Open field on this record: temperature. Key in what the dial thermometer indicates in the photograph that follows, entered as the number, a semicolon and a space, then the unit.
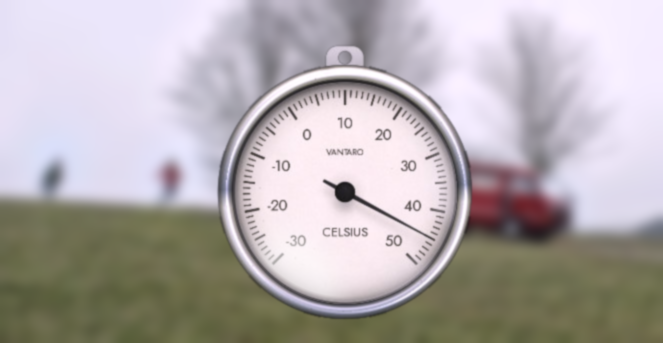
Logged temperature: 45; °C
